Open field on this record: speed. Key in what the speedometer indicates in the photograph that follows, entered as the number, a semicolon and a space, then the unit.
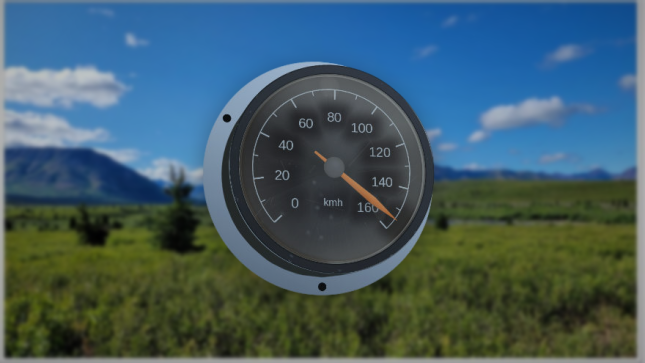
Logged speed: 155; km/h
